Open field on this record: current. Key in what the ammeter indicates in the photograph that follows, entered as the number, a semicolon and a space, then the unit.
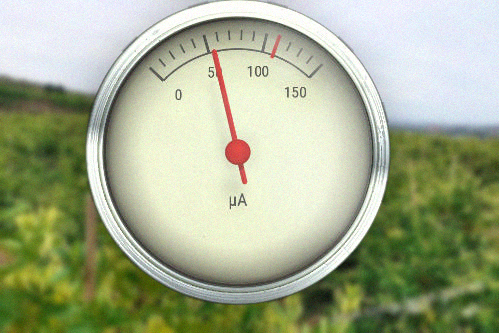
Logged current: 55; µA
